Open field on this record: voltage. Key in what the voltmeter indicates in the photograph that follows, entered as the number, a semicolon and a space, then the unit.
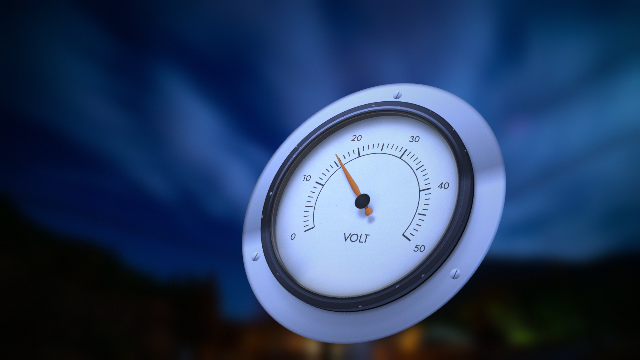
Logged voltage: 16; V
